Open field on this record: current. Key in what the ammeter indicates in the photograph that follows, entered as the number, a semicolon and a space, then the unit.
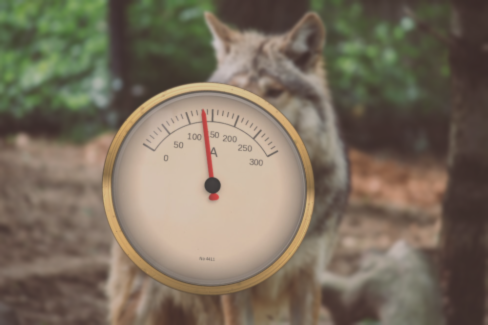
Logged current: 130; A
